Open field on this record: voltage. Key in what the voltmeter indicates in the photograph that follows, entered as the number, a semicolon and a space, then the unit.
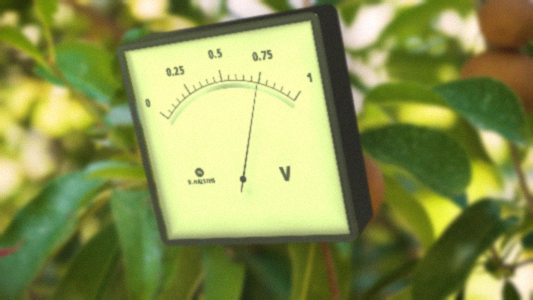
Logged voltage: 0.75; V
